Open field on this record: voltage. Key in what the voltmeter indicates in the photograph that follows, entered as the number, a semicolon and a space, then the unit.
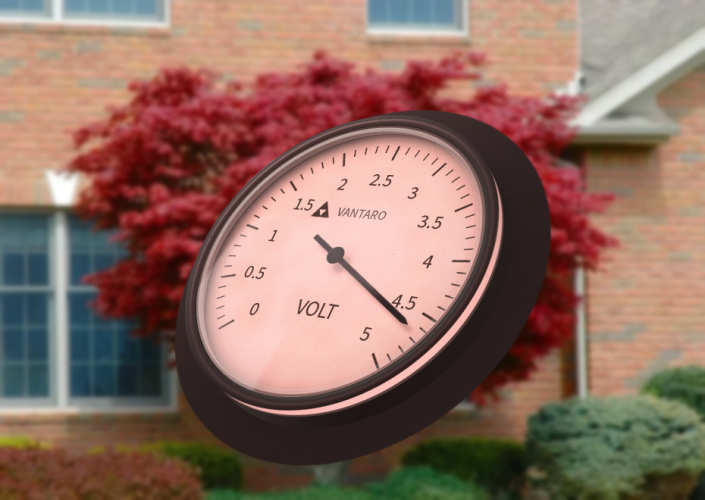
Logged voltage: 4.65; V
